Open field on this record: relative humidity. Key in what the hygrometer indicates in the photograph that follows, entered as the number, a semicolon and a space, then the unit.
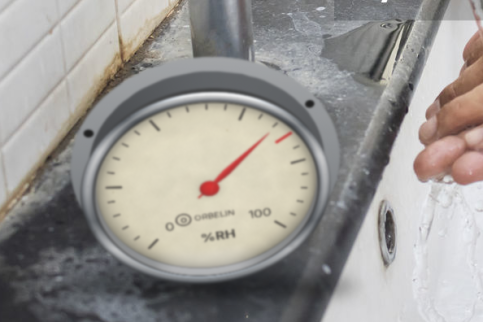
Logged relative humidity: 68; %
